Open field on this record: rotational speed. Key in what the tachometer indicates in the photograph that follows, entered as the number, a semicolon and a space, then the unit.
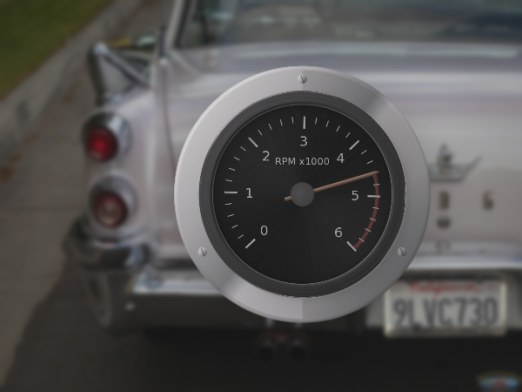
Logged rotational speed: 4600; rpm
